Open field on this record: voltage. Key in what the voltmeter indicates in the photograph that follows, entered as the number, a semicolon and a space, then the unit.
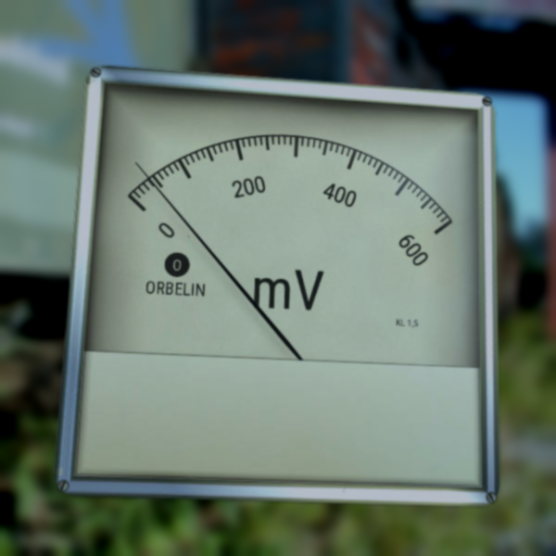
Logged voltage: 40; mV
